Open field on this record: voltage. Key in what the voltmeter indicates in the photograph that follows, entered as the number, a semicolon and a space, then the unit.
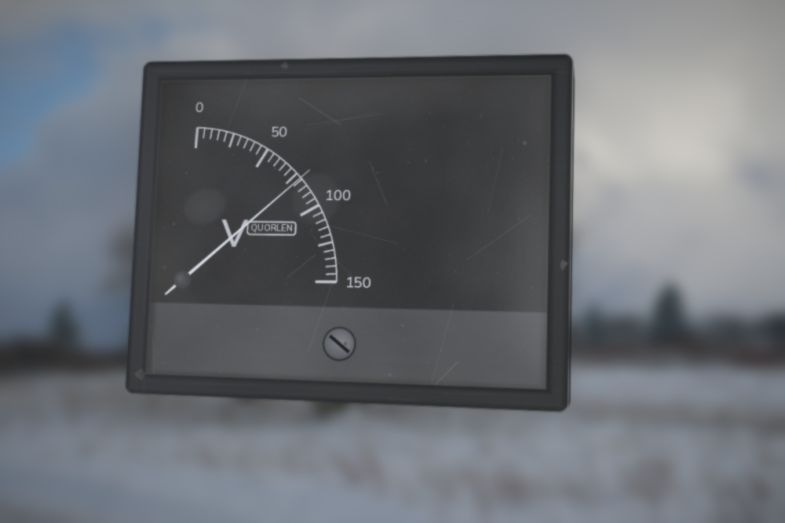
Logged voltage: 80; V
